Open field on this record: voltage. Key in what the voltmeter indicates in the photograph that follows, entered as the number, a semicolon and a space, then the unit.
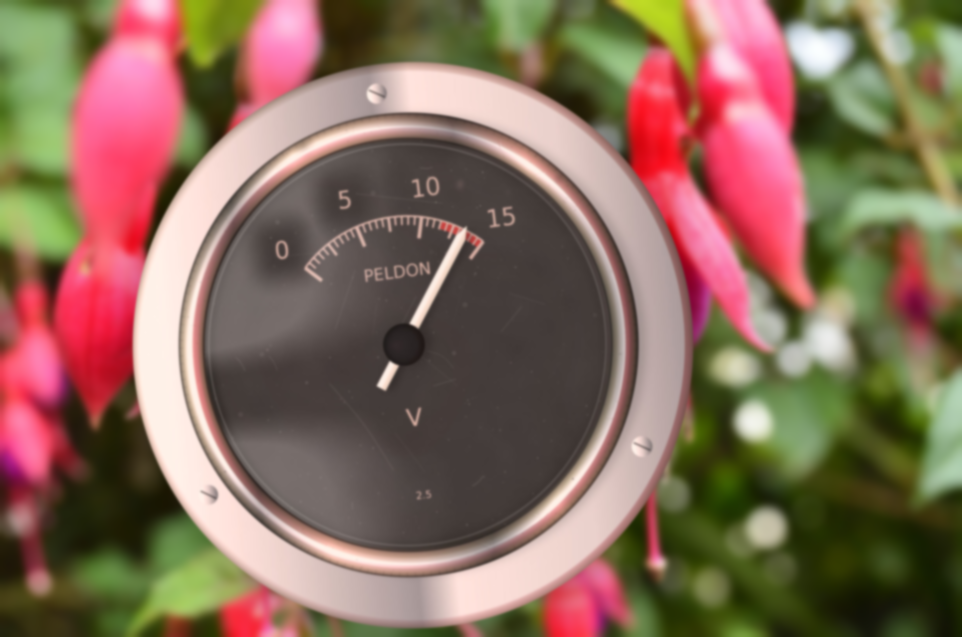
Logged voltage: 13.5; V
